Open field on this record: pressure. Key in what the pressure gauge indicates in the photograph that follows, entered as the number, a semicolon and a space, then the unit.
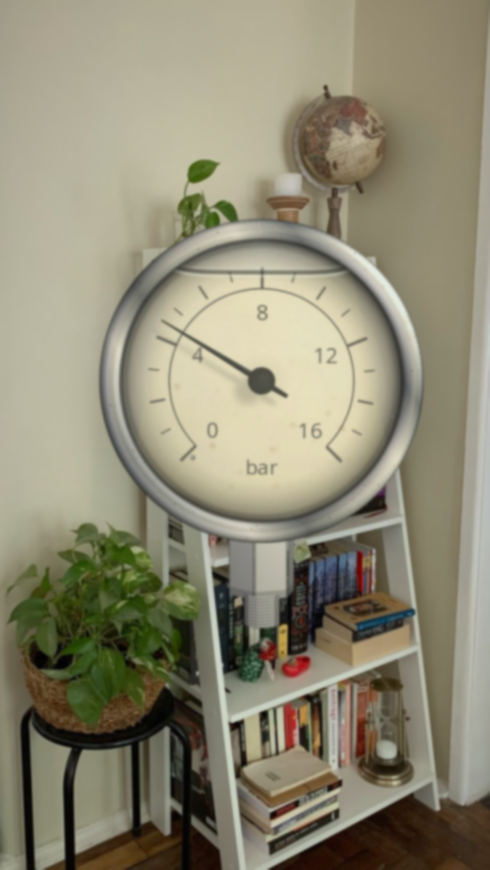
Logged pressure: 4.5; bar
